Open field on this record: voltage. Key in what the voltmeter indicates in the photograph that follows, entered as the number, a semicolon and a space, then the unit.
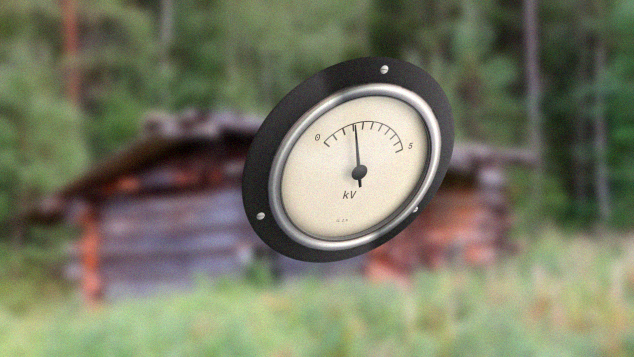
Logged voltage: 1.5; kV
